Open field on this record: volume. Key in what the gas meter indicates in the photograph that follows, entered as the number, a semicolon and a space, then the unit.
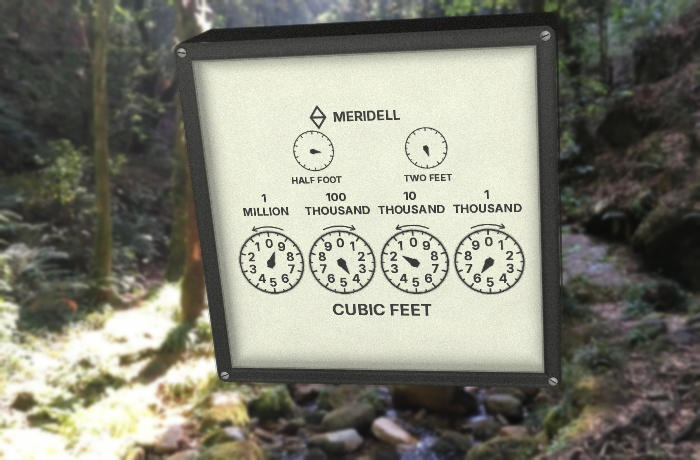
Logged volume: 941600; ft³
